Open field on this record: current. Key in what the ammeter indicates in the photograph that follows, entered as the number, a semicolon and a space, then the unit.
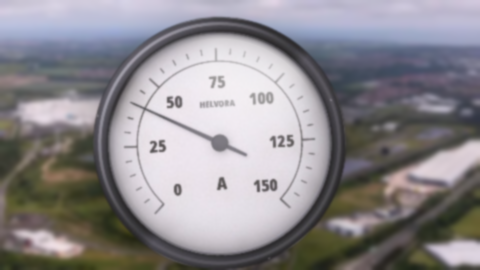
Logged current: 40; A
